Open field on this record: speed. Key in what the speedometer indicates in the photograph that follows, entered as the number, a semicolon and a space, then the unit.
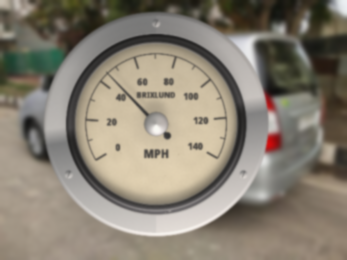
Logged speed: 45; mph
